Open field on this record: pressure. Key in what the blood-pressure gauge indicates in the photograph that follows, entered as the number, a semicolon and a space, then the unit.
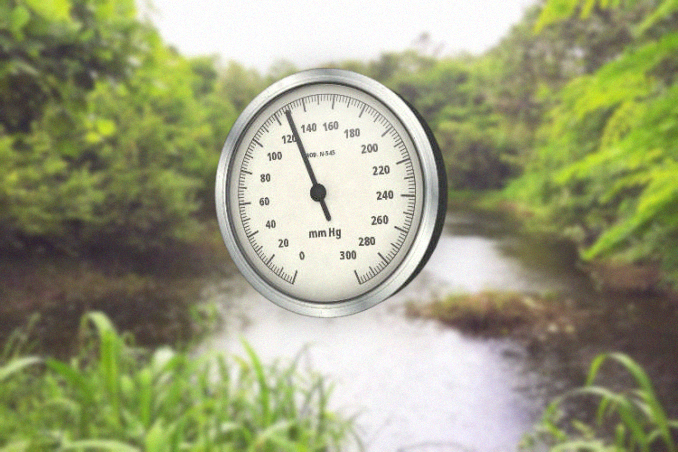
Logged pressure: 130; mmHg
